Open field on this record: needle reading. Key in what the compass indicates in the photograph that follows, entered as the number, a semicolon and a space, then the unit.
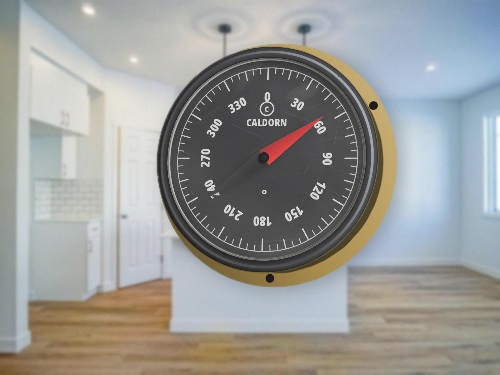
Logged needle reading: 55; °
